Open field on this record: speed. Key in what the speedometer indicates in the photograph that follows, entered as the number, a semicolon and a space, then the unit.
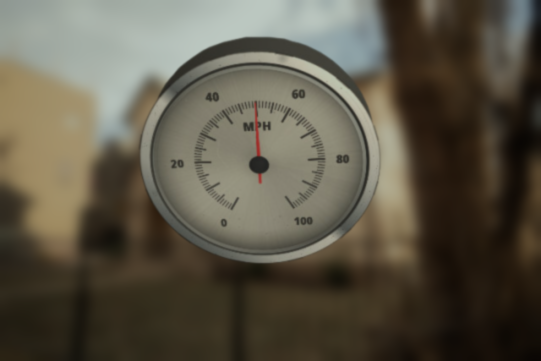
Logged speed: 50; mph
